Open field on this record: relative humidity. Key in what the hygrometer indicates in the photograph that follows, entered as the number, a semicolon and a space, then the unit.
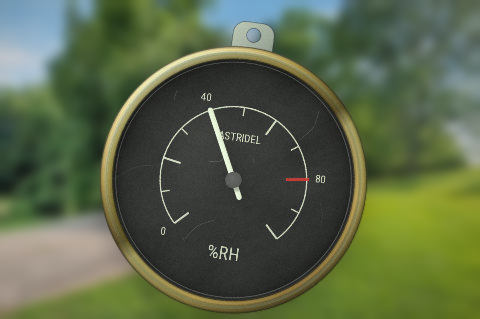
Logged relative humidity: 40; %
